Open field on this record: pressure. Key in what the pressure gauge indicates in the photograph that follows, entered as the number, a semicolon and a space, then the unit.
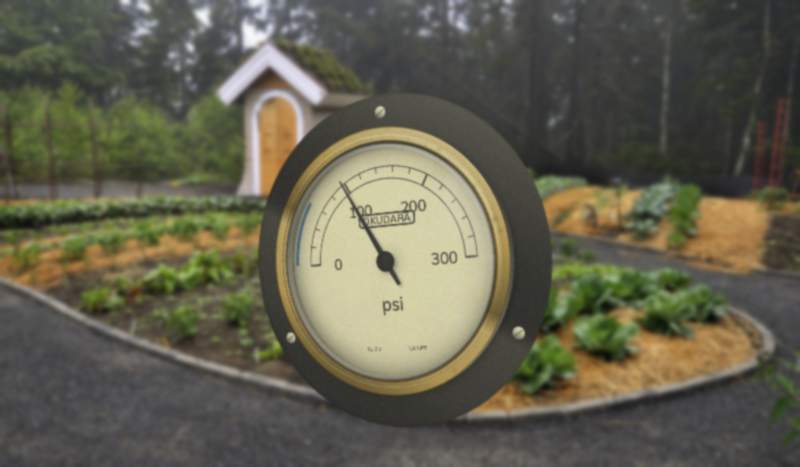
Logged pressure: 100; psi
